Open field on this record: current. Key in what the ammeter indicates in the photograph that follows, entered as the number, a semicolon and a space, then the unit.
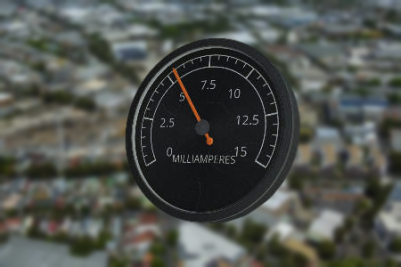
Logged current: 5.5; mA
